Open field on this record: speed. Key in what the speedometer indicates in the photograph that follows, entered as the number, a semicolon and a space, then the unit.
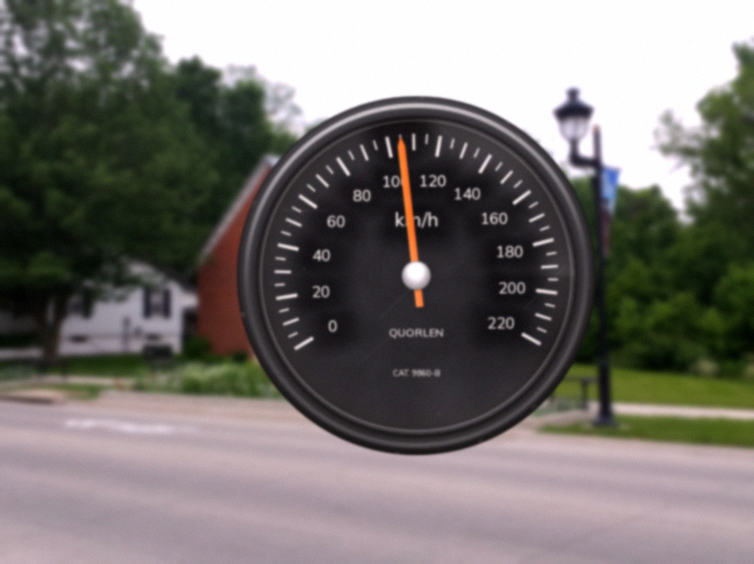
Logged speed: 105; km/h
